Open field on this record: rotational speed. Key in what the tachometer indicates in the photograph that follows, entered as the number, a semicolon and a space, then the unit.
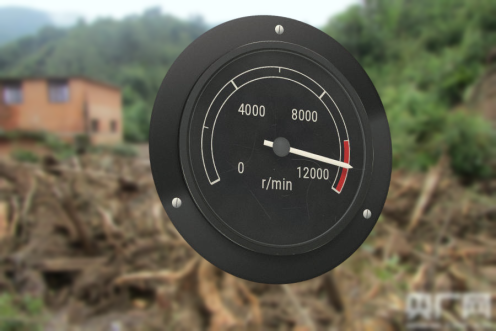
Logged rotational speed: 11000; rpm
